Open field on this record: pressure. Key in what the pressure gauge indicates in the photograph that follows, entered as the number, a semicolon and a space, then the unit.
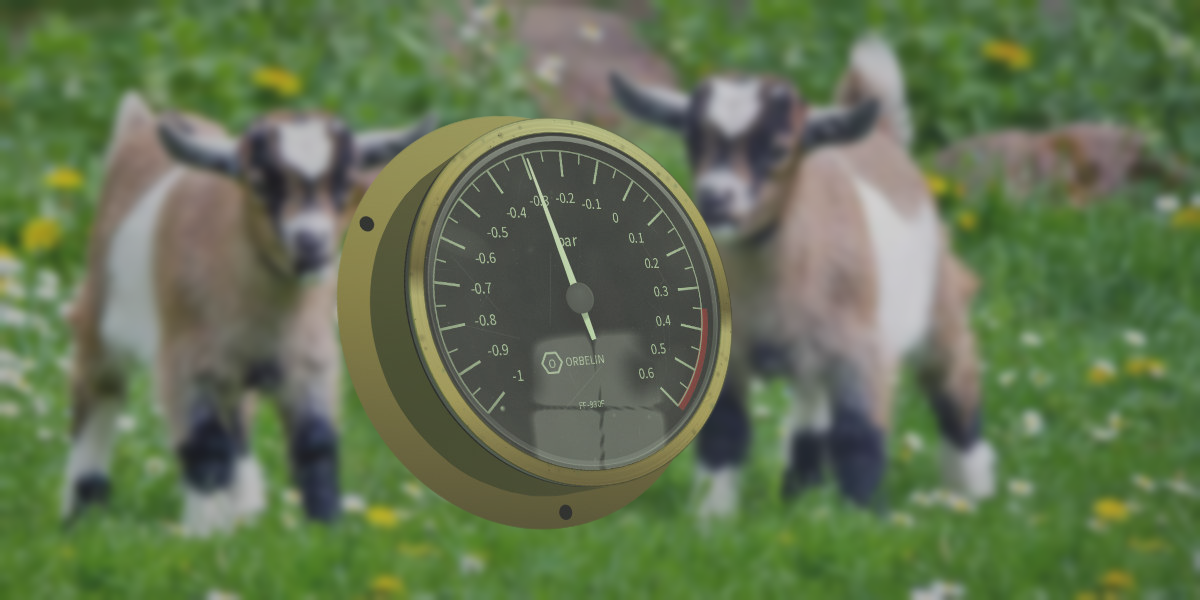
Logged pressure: -0.3; bar
